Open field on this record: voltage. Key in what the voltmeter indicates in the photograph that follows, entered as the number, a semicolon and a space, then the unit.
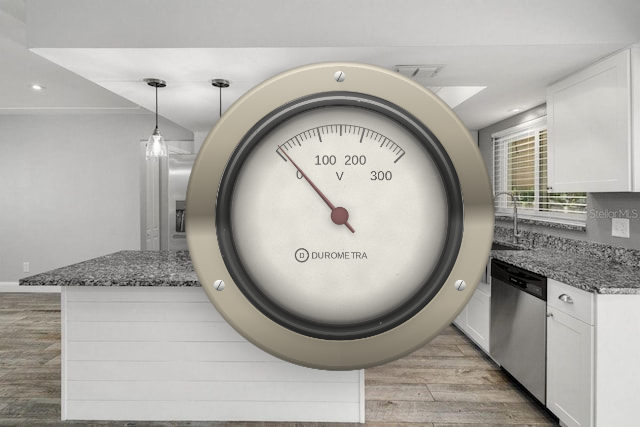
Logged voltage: 10; V
